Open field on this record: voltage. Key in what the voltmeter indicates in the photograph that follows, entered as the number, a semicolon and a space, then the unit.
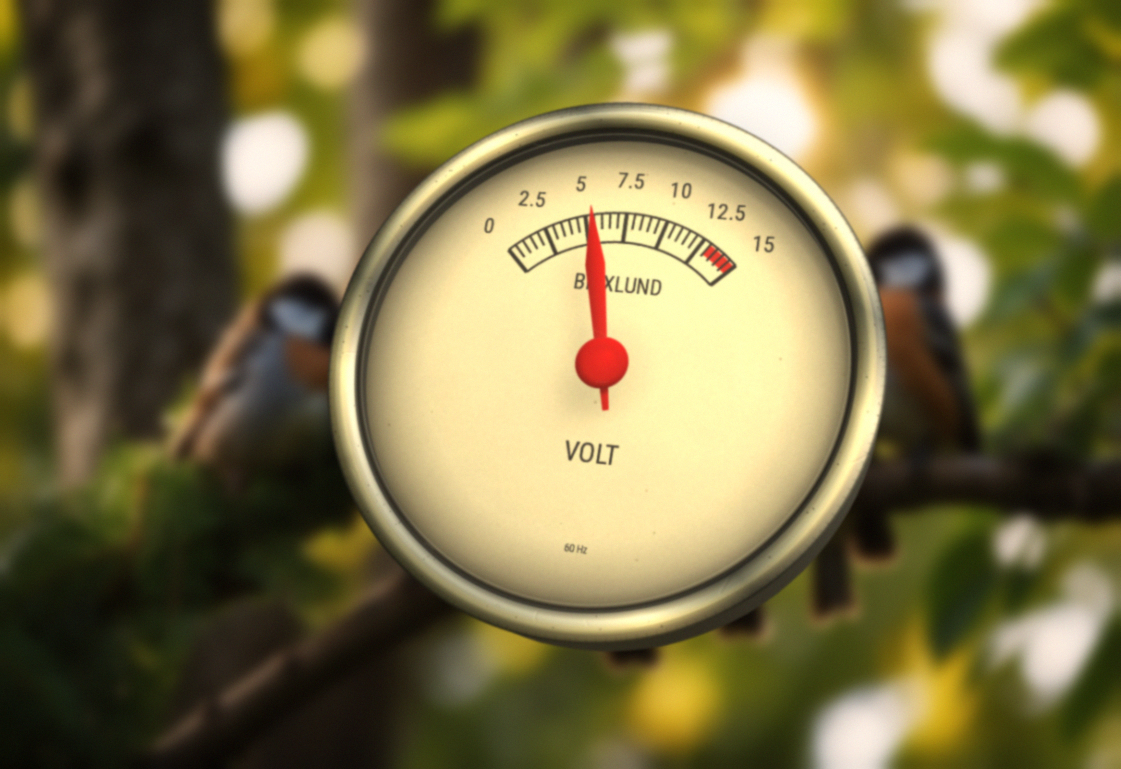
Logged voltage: 5.5; V
